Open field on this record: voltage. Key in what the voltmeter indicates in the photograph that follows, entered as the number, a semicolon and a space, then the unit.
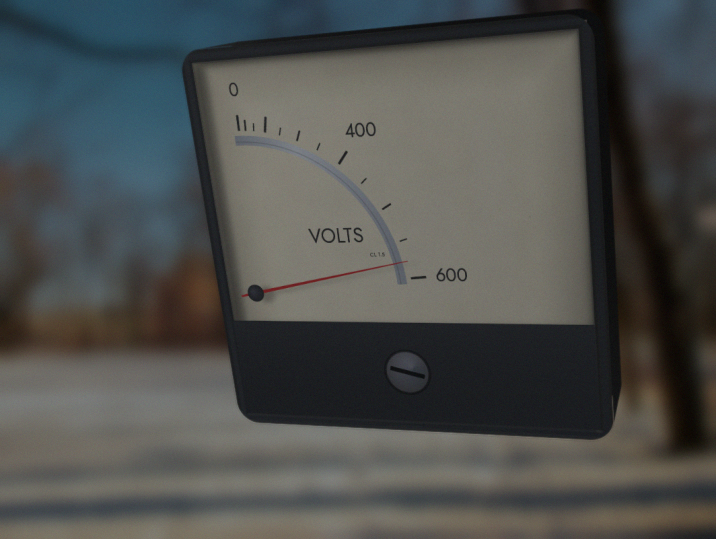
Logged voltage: 575; V
